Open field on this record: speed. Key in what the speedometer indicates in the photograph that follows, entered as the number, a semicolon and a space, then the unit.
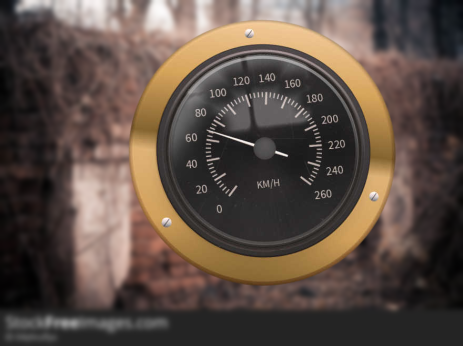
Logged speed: 68; km/h
